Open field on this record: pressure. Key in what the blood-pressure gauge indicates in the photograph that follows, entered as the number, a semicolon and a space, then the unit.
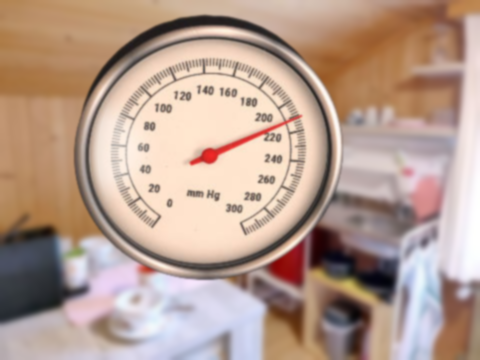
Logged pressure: 210; mmHg
